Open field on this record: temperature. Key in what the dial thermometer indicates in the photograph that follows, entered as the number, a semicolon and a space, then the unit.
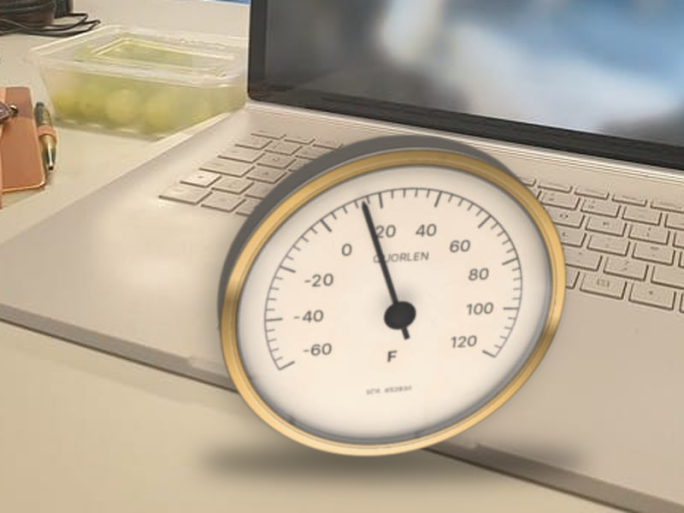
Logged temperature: 14; °F
